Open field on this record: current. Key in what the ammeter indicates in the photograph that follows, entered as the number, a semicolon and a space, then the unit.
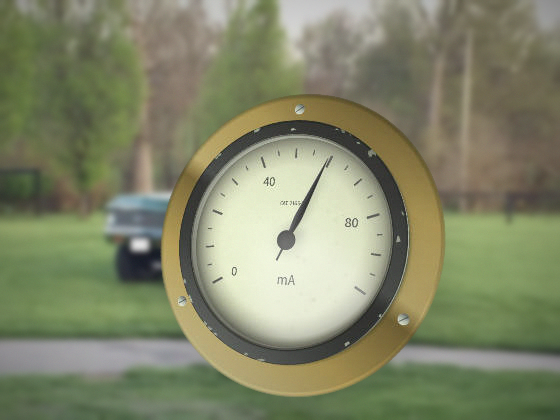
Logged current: 60; mA
